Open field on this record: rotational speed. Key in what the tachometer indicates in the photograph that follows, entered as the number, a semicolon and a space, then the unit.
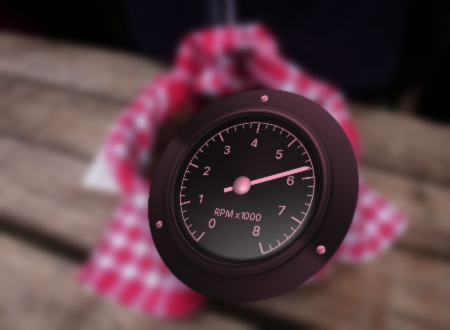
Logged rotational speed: 5800; rpm
